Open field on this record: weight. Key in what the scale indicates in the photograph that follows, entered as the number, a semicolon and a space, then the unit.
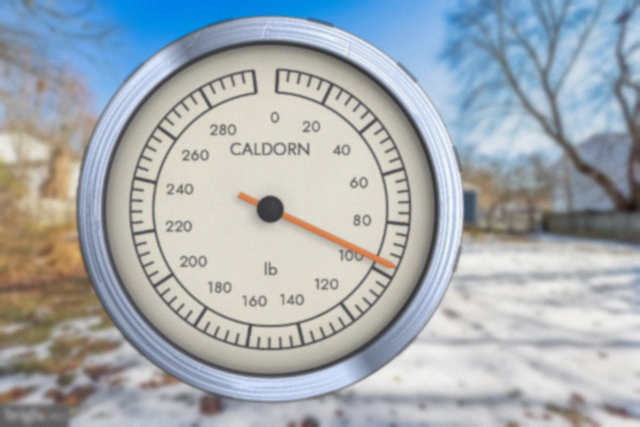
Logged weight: 96; lb
